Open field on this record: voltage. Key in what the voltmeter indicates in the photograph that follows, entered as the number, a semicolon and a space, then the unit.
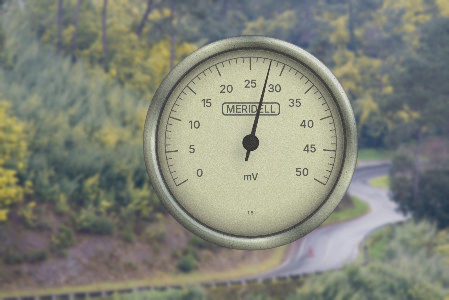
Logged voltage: 28; mV
